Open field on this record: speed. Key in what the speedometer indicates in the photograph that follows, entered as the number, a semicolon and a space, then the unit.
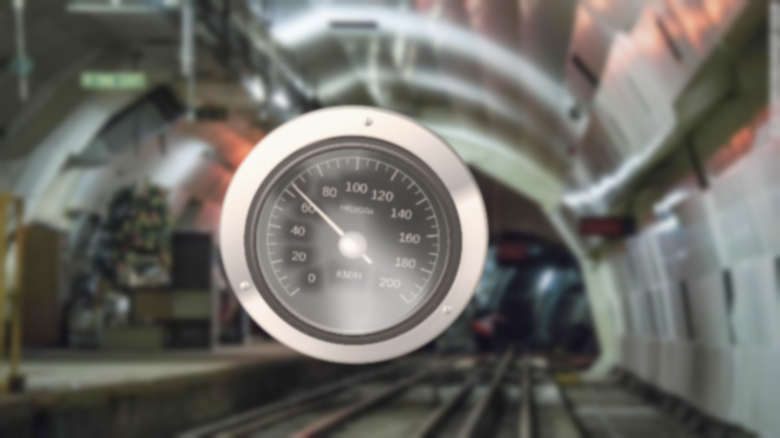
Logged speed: 65; km/h
